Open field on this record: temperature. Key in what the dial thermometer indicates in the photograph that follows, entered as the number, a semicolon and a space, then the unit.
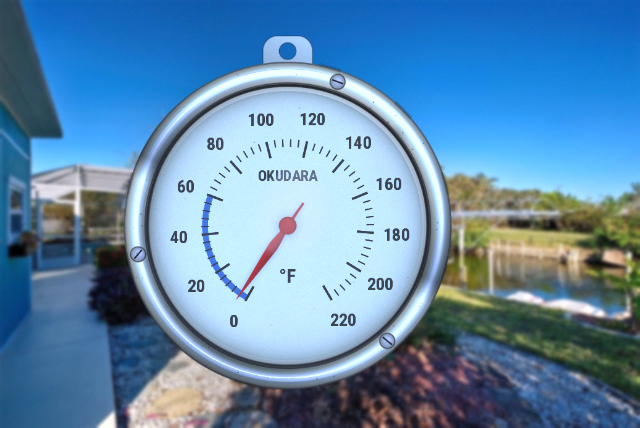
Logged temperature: 4; °F
